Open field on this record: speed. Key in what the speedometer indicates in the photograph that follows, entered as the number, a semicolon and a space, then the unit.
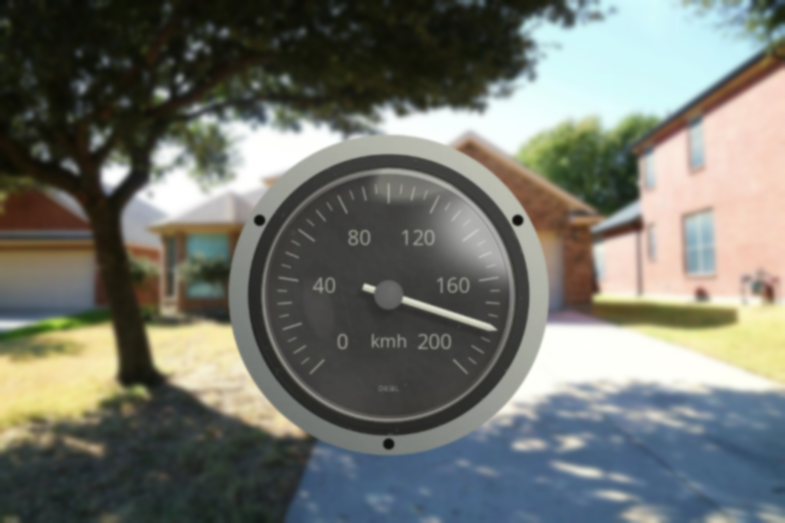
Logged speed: 180; km/h
